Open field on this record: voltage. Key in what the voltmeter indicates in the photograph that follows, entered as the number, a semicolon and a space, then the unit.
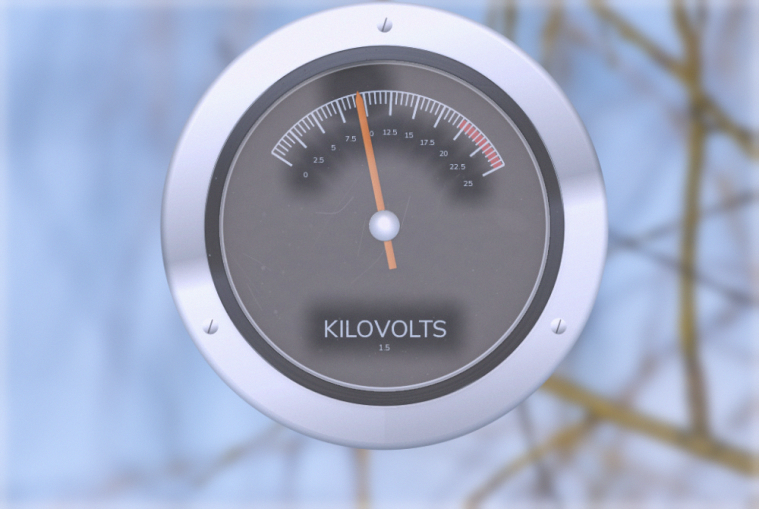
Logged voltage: 9.5; kV
